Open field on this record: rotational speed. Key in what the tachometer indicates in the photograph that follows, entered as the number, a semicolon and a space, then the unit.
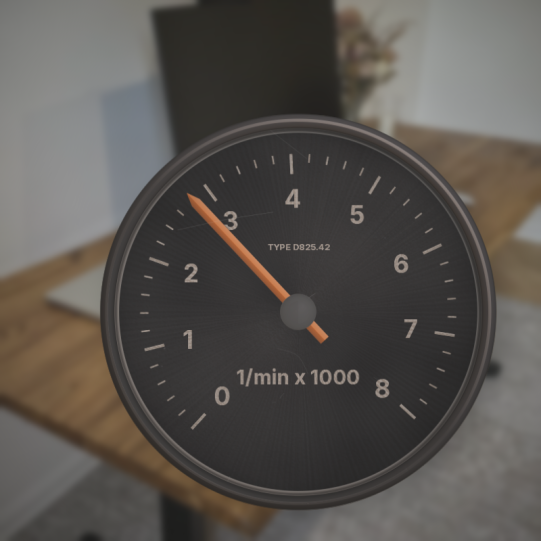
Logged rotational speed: 2800; rpm
